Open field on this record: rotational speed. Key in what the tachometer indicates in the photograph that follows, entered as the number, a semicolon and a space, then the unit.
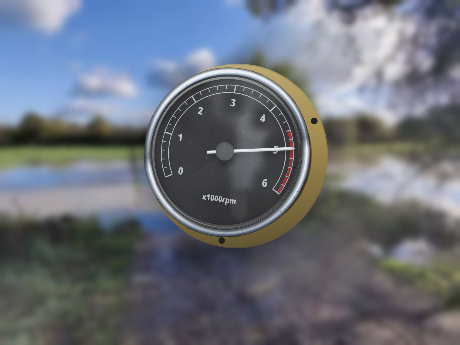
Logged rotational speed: 5000; rpm
